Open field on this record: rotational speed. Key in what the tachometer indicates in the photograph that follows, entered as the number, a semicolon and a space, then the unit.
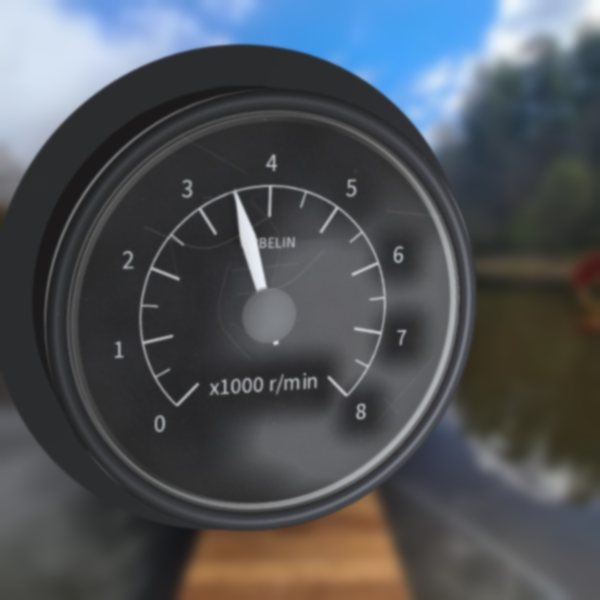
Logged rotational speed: 3500; rpm
